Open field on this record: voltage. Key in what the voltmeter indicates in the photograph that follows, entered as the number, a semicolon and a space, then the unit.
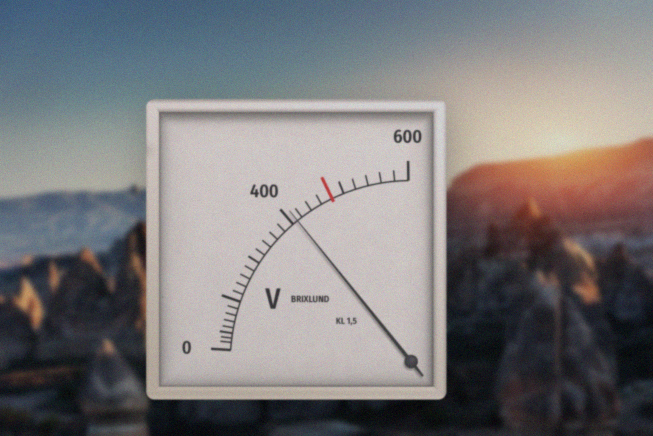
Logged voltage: 410; V
